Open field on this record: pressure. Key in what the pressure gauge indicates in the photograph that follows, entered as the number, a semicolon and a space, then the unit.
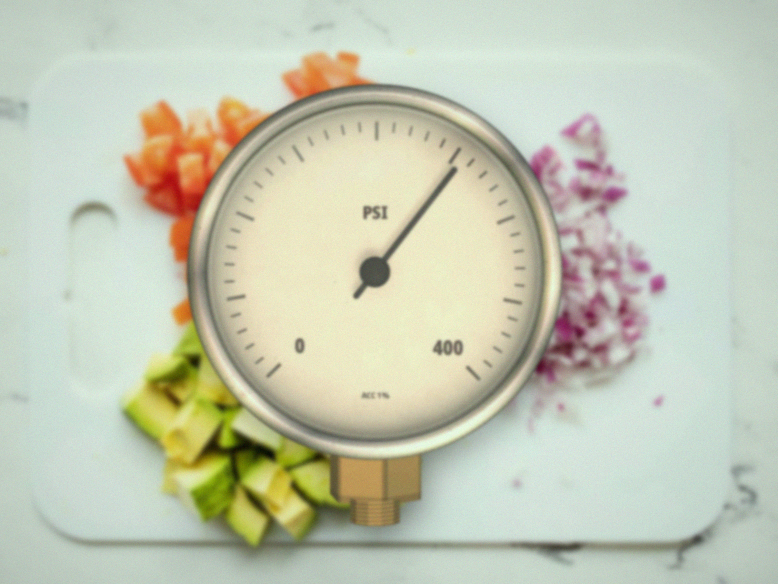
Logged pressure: 255; psi
